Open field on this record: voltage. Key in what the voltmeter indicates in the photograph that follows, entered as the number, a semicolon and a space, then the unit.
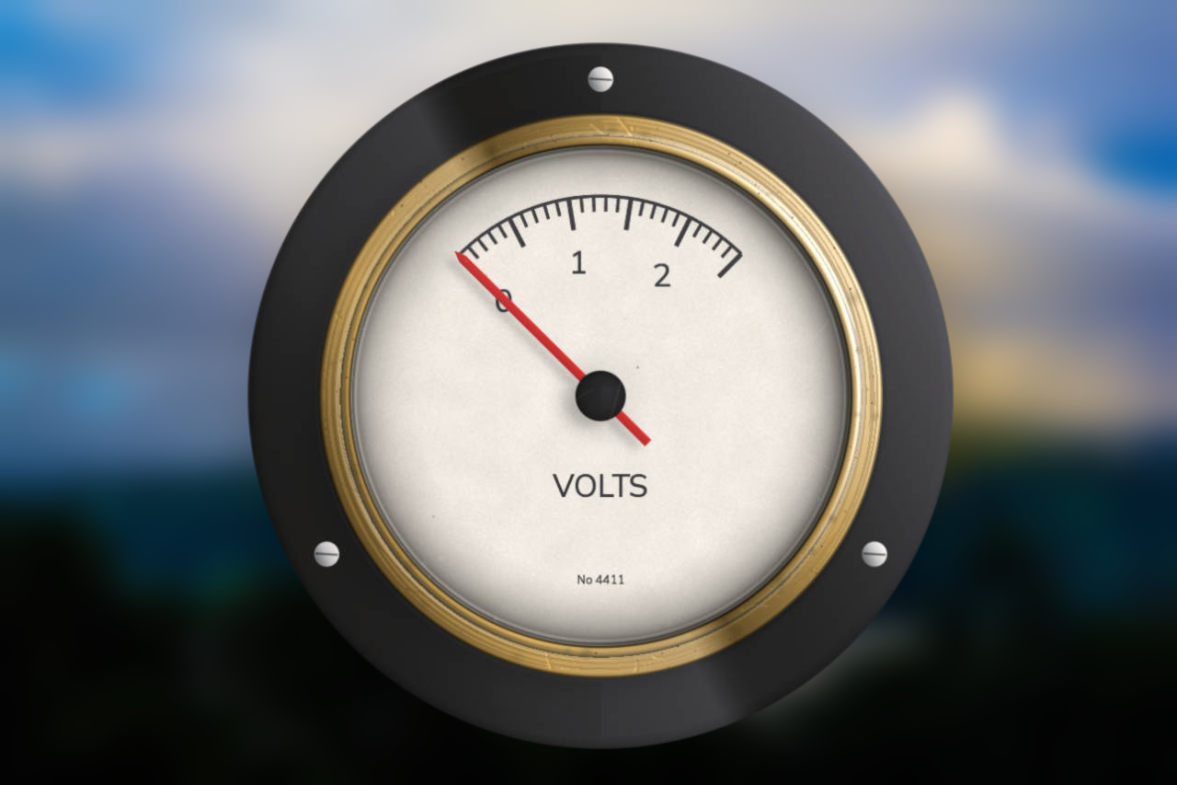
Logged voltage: 0; V
